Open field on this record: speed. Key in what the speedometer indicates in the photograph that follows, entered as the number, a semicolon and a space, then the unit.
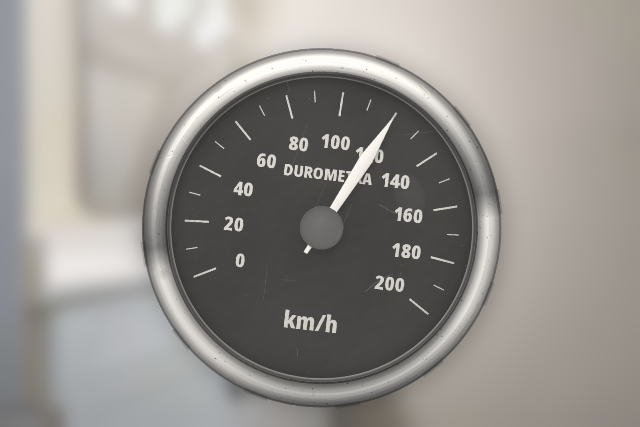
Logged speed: 120; km/h
